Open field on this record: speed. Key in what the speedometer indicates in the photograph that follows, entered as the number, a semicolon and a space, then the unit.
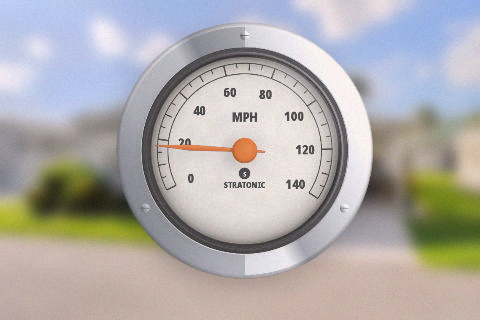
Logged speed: 17.5; mph
